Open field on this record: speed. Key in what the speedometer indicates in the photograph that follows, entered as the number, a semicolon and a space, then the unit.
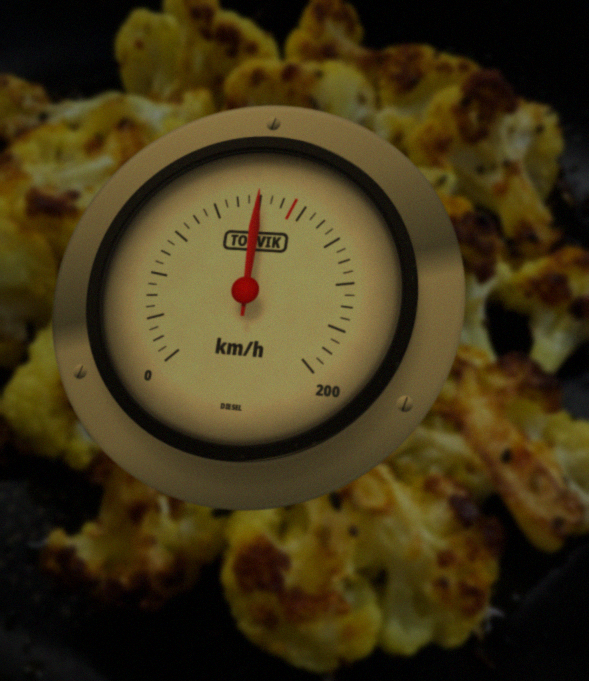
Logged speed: 100; km/h
